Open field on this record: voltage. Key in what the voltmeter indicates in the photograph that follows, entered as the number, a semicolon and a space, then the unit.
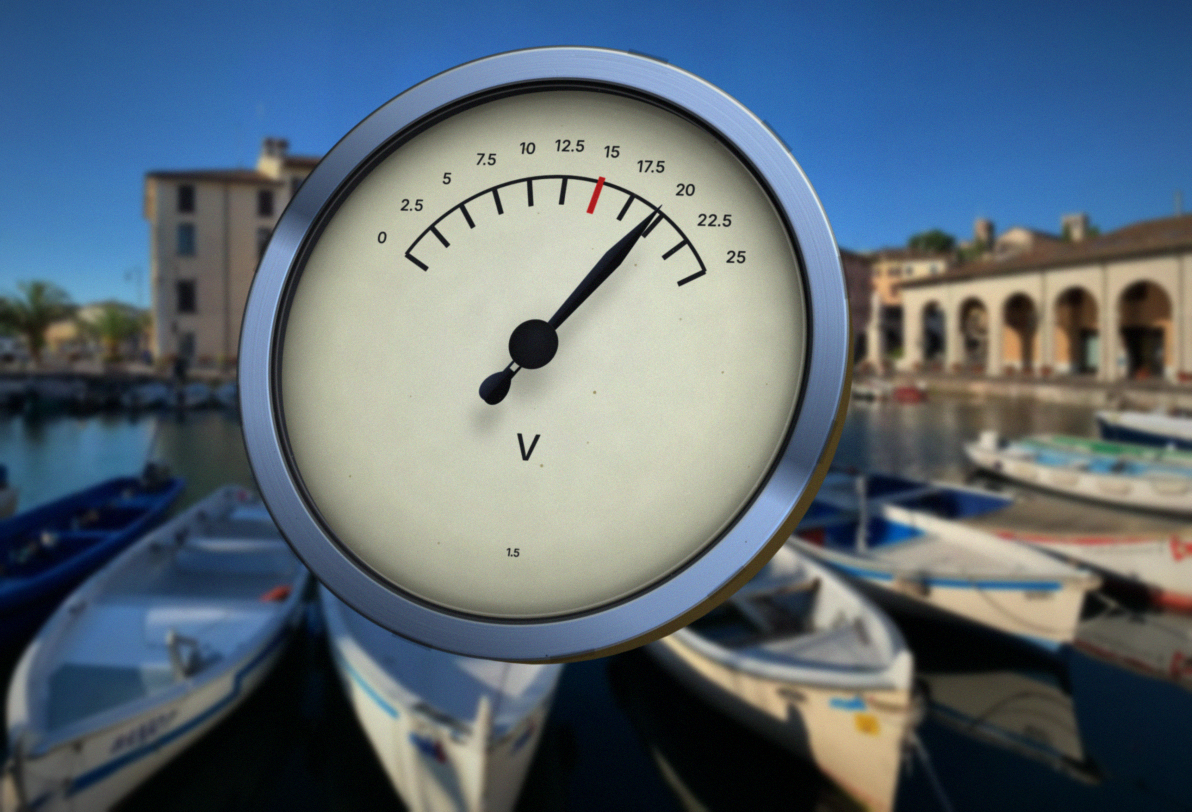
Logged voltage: 20; V
